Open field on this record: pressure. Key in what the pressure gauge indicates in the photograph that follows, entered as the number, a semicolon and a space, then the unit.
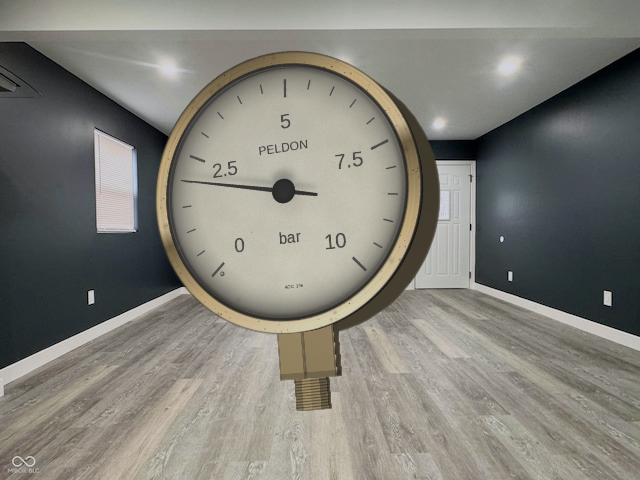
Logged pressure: 2; bar
